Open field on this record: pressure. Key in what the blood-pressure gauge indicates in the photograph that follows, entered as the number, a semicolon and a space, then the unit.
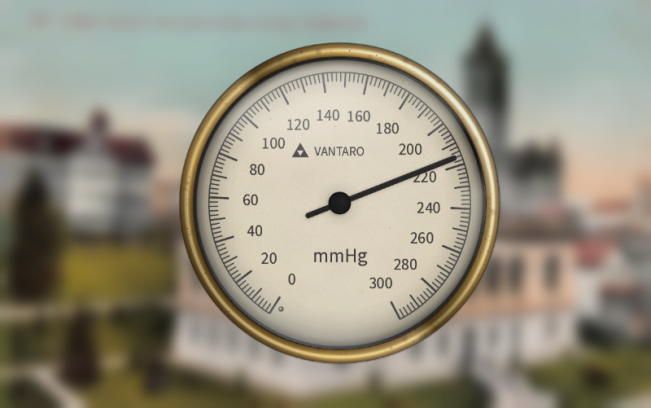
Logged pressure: 216; mmHg
